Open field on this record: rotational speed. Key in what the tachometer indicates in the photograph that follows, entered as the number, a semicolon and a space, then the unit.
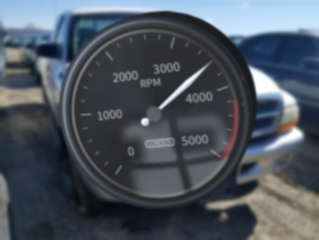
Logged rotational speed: 3600; rpm
